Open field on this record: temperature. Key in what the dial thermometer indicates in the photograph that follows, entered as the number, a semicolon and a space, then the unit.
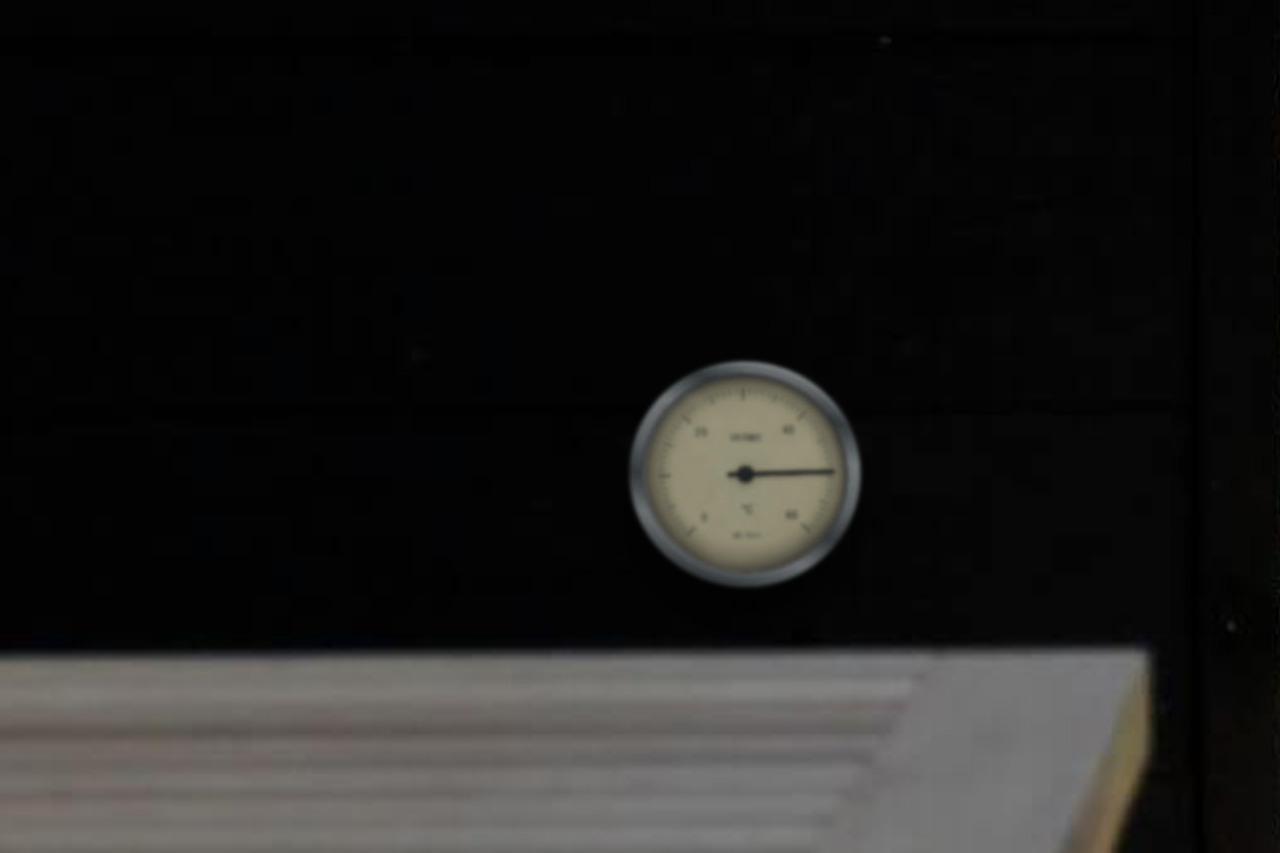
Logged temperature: 50; °C
